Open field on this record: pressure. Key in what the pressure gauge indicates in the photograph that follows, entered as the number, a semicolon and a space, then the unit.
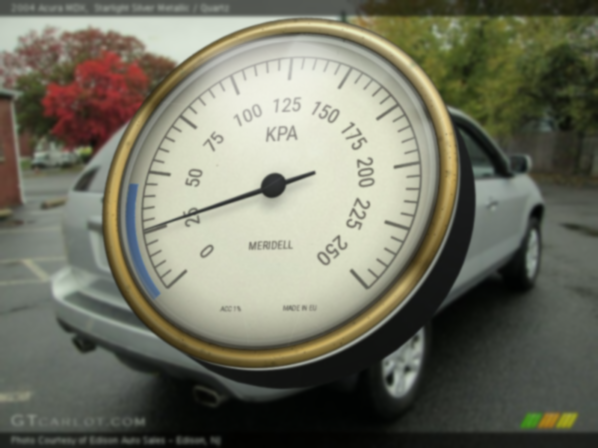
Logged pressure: 25; kPa
